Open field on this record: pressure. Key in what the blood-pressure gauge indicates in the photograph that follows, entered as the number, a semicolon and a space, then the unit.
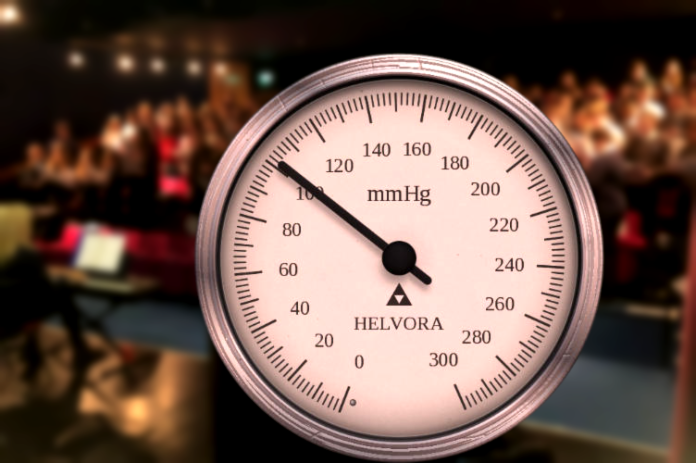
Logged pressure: 102; mmHg
